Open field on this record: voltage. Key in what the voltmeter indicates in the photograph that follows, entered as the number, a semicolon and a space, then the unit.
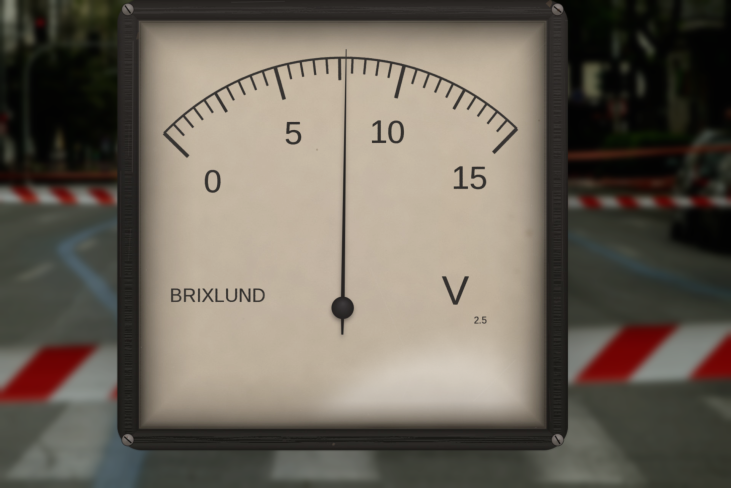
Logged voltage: 7.75; V
